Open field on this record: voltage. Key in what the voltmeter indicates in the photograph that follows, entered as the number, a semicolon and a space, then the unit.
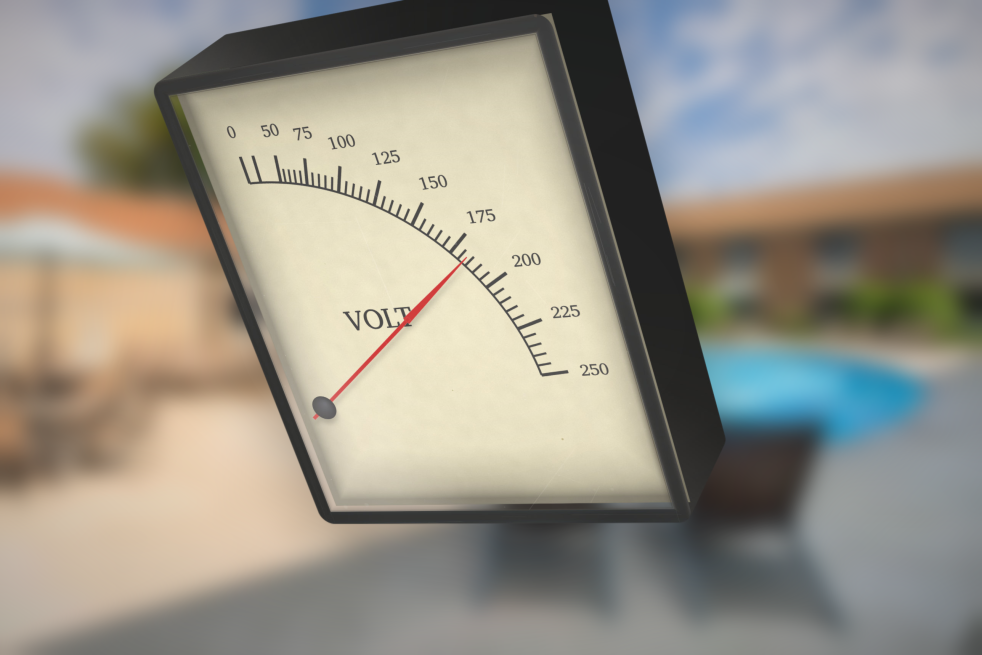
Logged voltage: 182.5; V
